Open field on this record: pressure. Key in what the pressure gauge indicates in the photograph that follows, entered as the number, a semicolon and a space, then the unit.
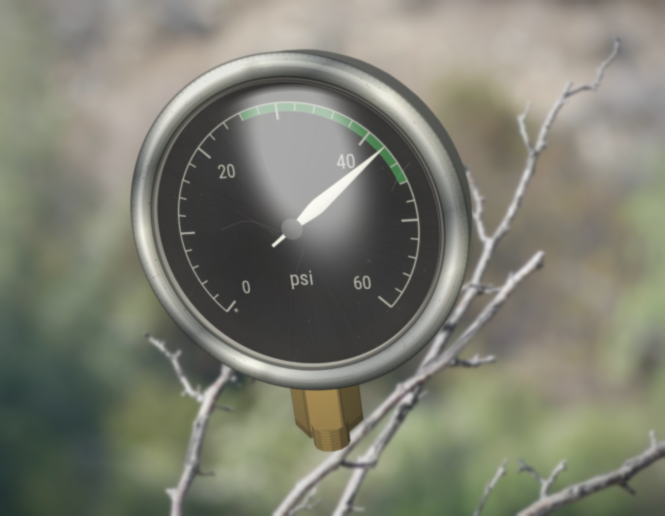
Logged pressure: 42; psi
